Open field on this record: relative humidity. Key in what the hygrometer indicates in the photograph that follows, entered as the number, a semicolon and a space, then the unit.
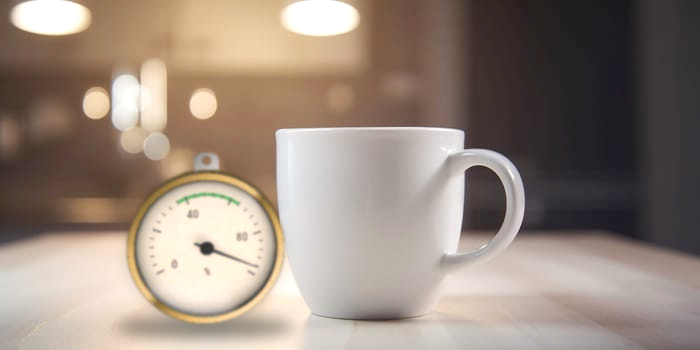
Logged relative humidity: 96; %
